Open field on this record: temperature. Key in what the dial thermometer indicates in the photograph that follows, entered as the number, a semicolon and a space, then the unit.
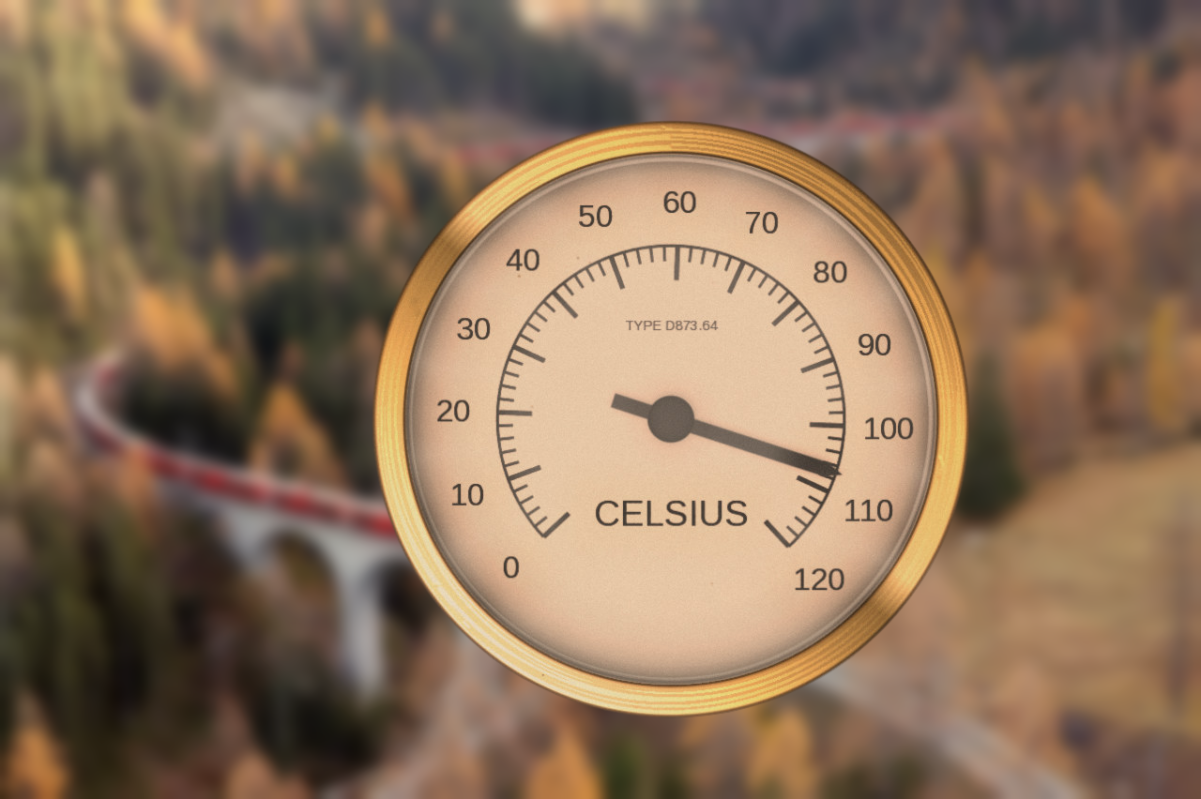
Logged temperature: 107; °C
